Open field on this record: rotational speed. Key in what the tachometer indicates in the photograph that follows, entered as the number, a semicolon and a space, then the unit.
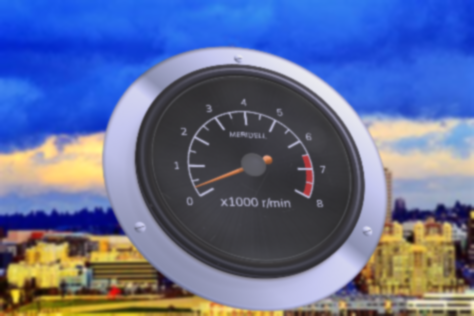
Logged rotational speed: 250; rpm
